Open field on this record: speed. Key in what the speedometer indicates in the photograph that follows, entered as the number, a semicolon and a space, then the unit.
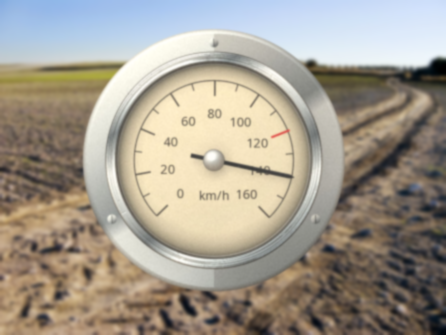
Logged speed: 140; km/h
